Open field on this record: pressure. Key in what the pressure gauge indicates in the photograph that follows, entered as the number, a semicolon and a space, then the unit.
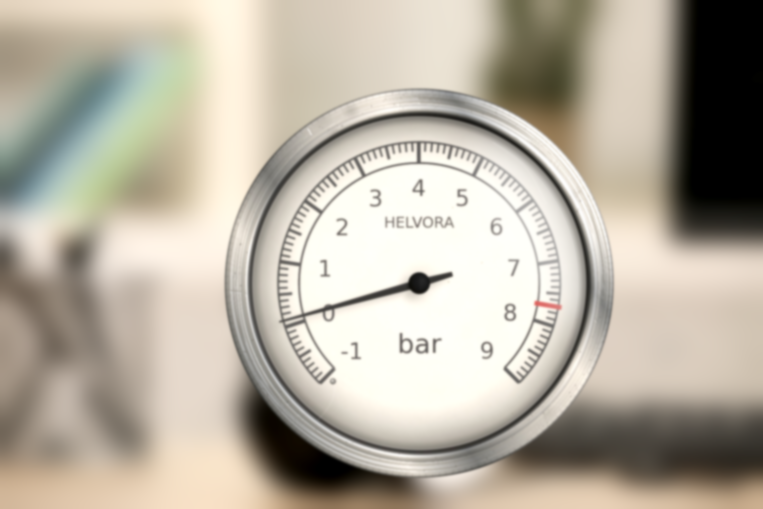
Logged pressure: 0.1; bar
